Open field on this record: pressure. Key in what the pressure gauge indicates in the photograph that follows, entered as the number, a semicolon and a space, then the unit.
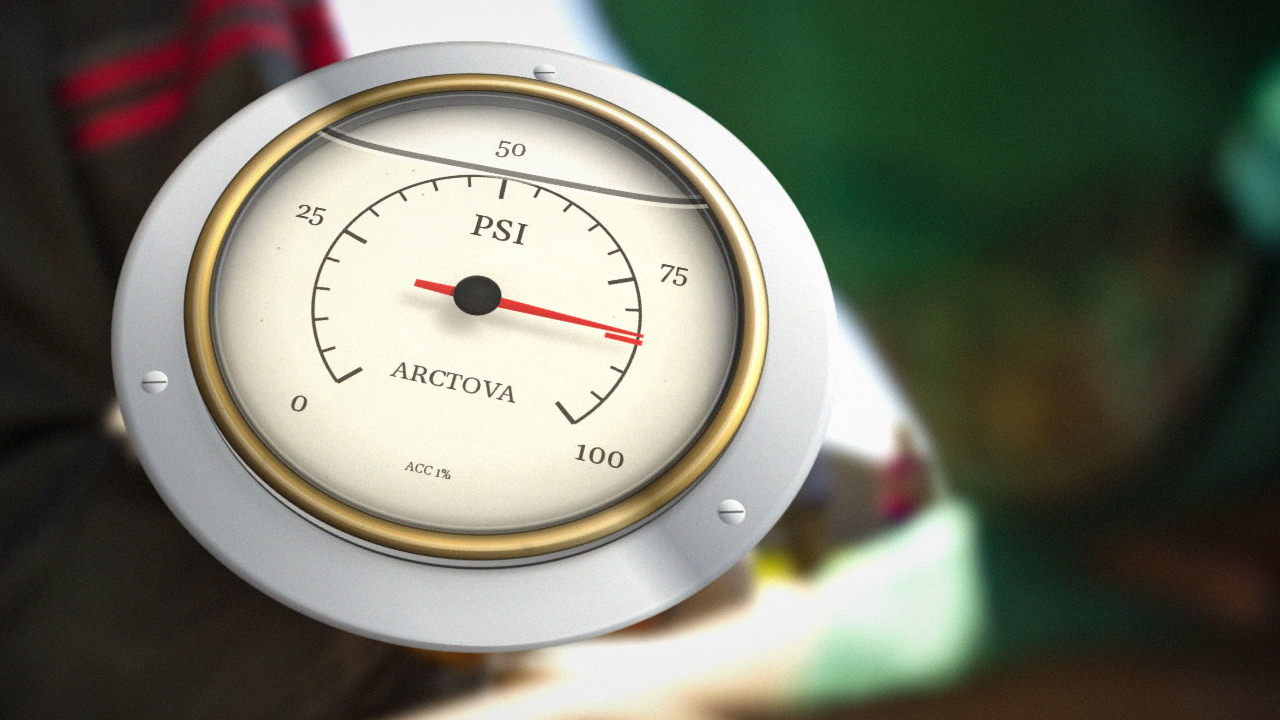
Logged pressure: 85; psi
